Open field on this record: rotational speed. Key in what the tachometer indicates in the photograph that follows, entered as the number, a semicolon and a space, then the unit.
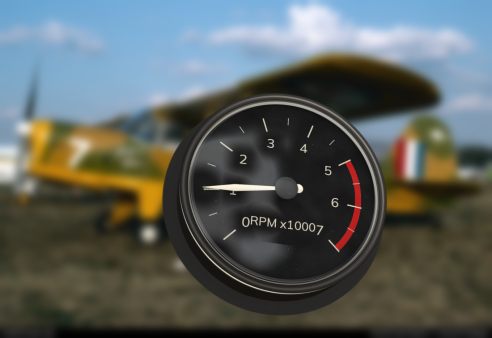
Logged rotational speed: 1000; rpm
